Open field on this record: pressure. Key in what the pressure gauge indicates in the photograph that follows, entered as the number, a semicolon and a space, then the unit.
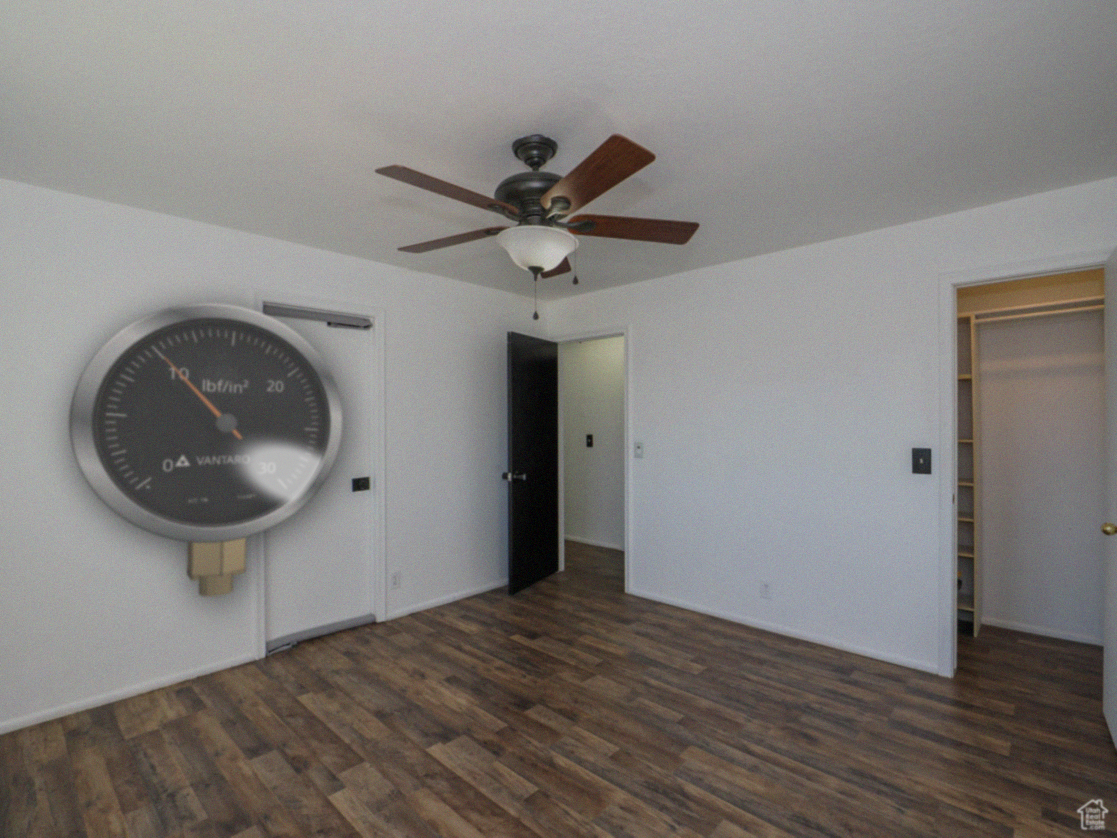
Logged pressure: 10; psi
